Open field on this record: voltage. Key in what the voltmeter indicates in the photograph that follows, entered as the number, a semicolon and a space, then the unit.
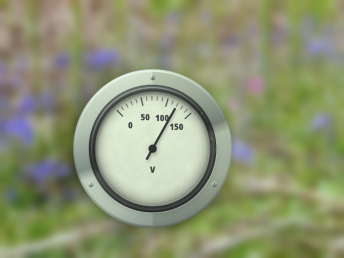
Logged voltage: 120; V
